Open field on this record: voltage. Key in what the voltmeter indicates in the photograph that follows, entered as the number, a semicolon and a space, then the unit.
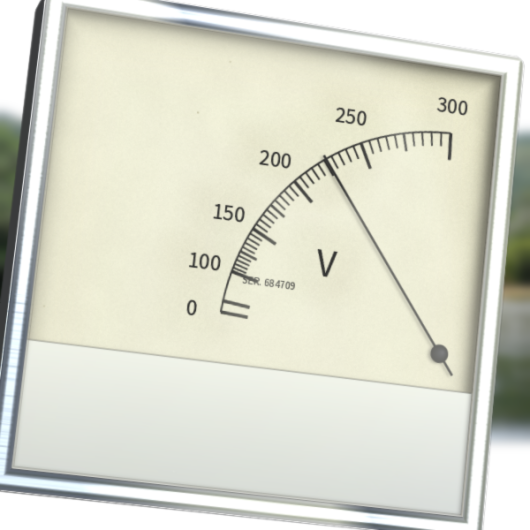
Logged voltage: 225; V
